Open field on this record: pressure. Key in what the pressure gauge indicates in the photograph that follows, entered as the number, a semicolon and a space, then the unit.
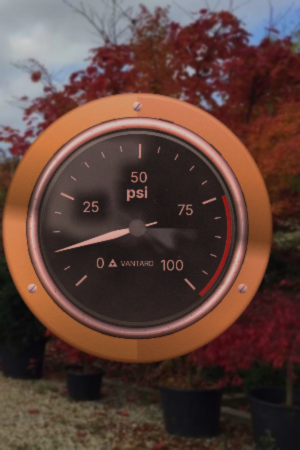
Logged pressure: 10; psi
